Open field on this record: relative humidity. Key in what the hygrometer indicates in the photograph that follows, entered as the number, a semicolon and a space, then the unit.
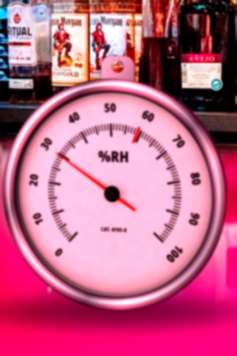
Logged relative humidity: 30; %
